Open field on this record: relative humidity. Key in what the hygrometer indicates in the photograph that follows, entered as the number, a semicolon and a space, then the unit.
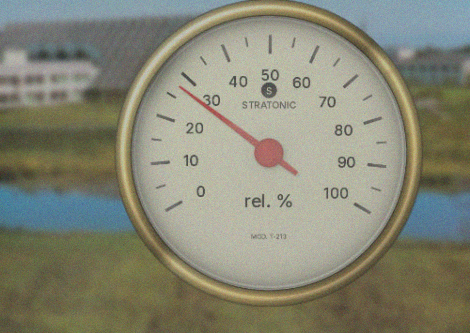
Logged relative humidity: 27.5; %
